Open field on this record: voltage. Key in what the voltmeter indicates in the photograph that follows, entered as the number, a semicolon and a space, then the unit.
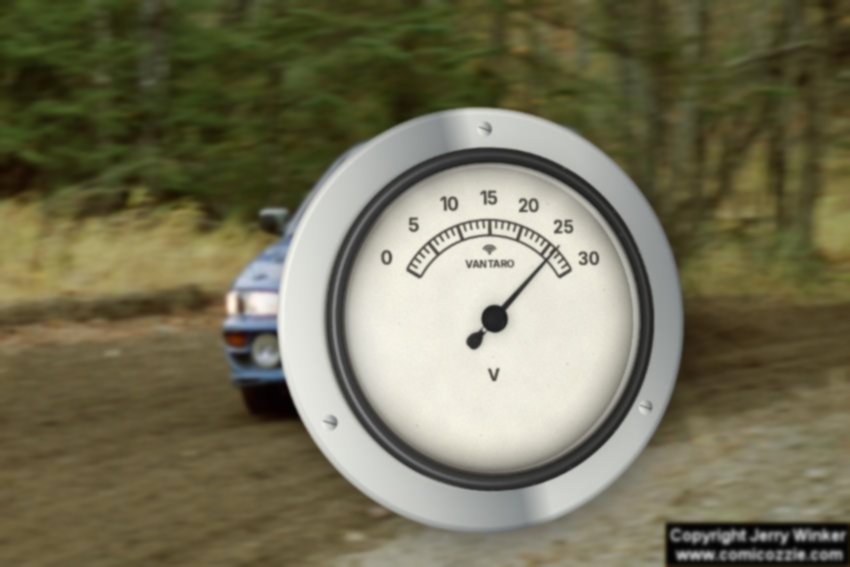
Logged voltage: 26; V
